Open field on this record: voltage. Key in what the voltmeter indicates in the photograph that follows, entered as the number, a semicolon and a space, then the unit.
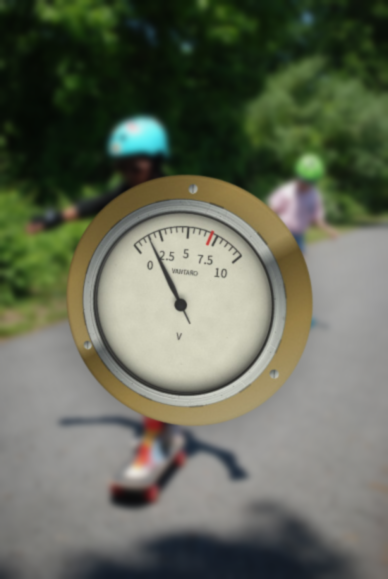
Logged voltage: 1.5; V
